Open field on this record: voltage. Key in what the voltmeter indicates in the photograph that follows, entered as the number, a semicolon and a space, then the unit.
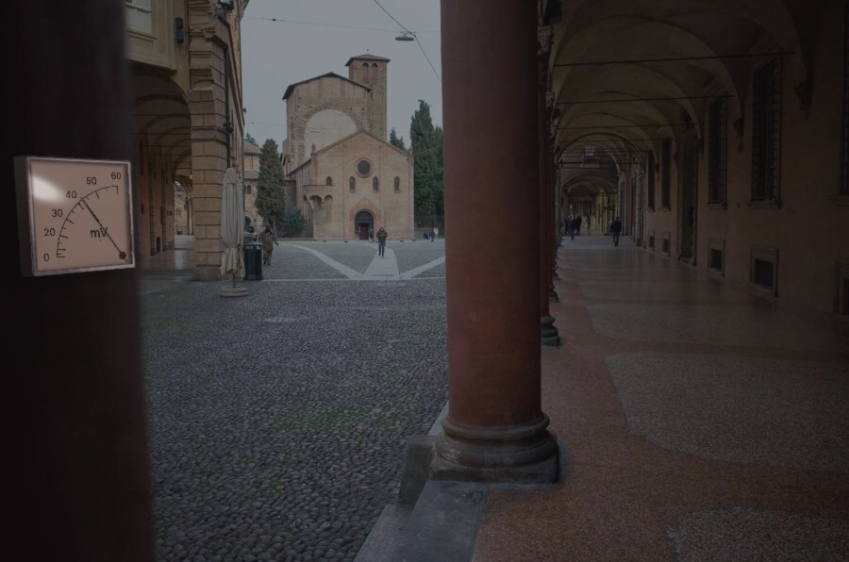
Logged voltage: 42.5; mV
